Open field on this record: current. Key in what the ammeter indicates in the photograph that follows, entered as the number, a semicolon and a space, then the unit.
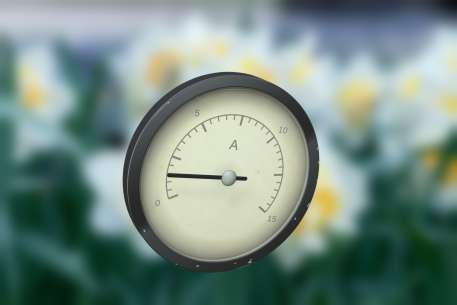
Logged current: 1.5; A
